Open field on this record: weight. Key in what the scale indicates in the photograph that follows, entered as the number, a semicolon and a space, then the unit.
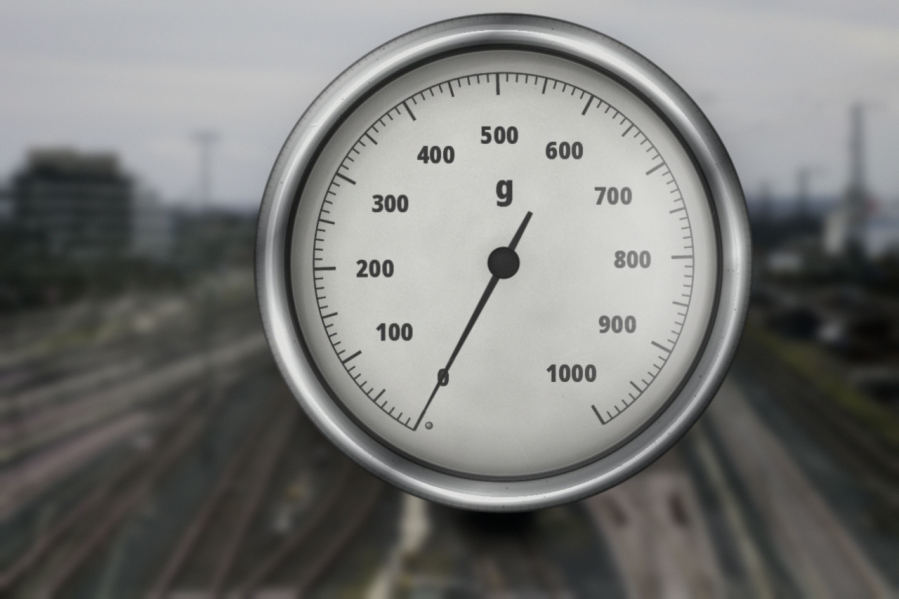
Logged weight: 0; g
